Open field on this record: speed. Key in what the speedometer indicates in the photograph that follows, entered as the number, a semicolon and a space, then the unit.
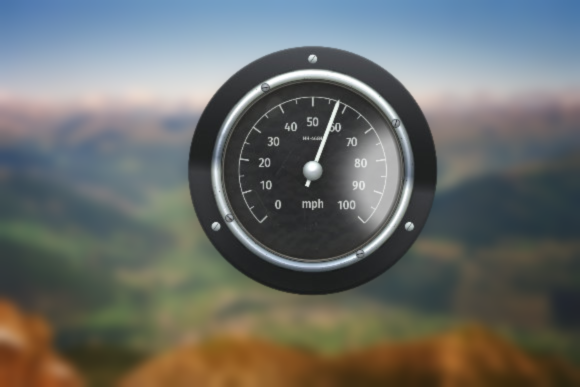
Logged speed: 57.5; mph
